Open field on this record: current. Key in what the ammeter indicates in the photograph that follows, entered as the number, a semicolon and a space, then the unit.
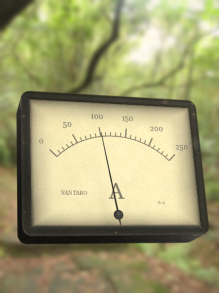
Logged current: 100; A
